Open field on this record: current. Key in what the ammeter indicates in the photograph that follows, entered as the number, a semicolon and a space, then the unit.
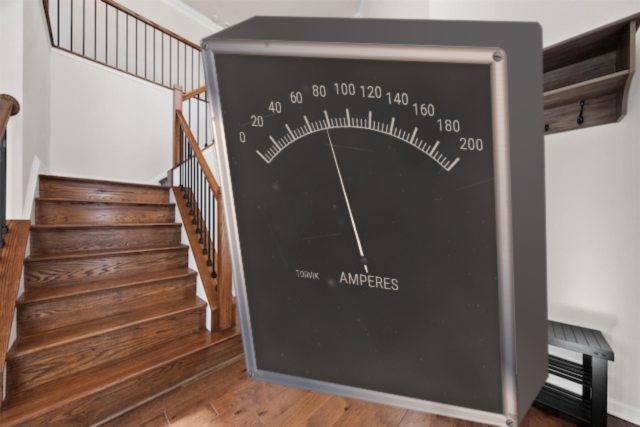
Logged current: 80; A
